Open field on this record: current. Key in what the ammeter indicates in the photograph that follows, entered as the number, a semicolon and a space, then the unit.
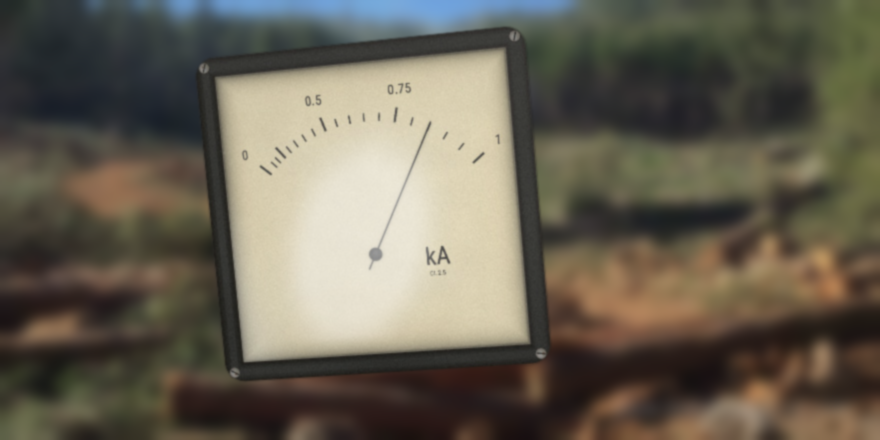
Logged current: 0.85; kA
